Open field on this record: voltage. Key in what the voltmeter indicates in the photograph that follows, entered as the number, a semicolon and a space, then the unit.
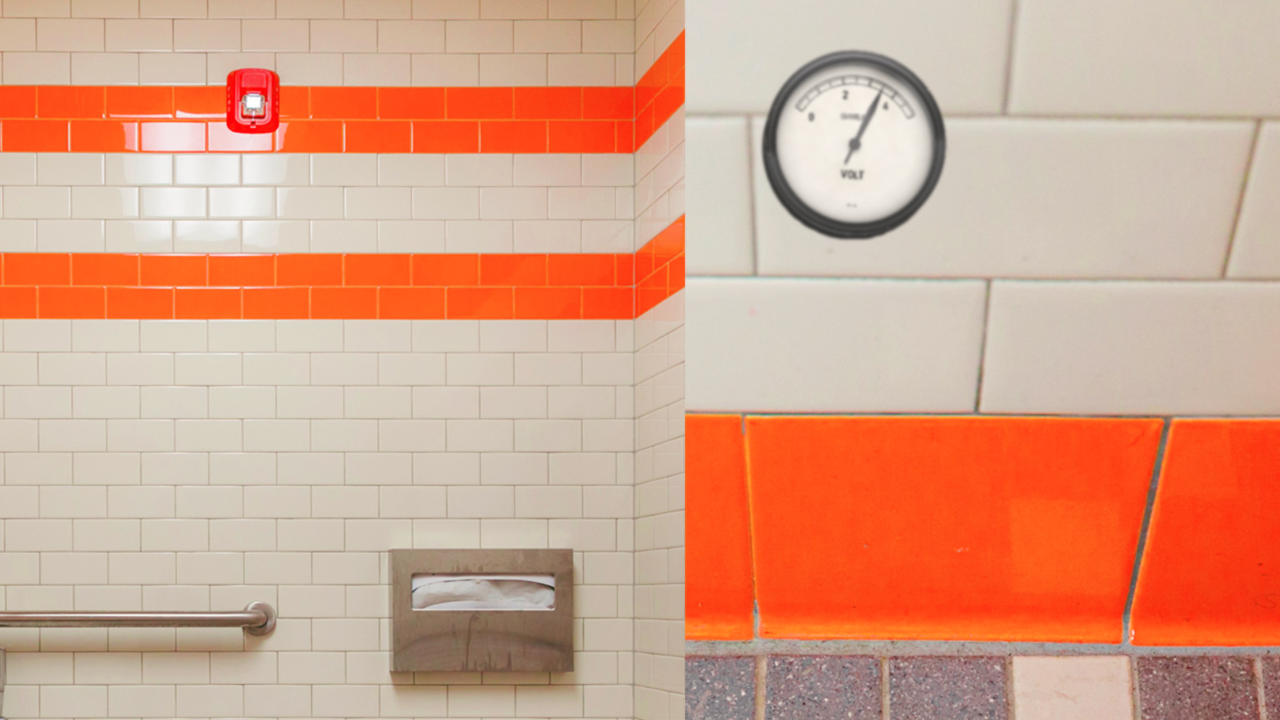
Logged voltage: 3.5; V
